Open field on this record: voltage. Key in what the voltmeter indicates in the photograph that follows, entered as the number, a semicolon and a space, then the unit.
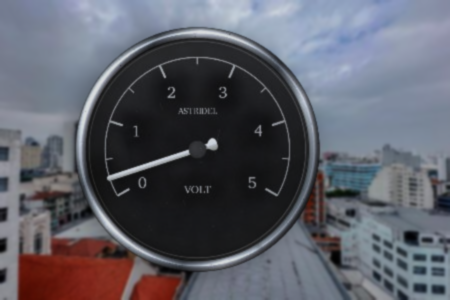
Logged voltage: 0.25; V
